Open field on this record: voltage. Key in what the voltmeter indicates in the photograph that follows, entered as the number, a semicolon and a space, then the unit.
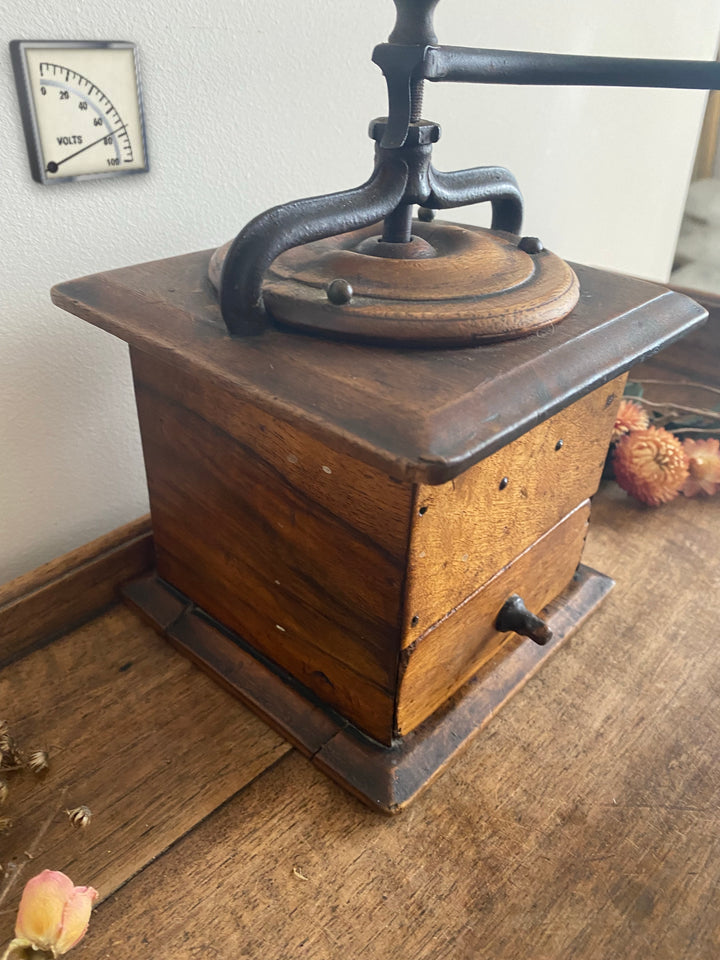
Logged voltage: 75; V
